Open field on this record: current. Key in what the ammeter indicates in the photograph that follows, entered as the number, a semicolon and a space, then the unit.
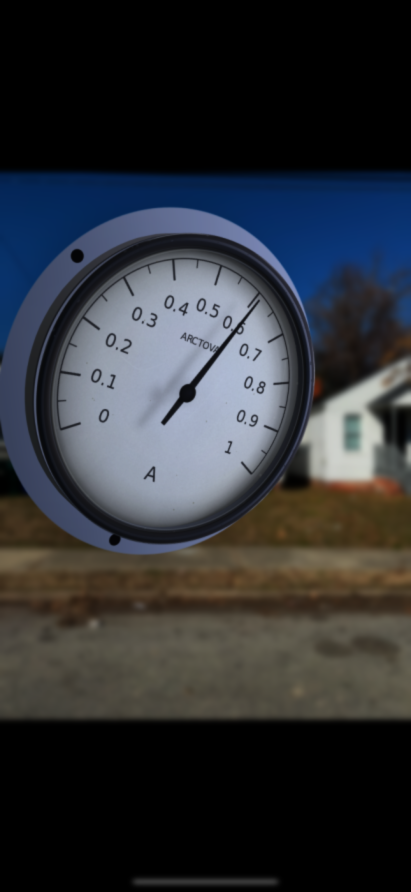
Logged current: 0.6; A
